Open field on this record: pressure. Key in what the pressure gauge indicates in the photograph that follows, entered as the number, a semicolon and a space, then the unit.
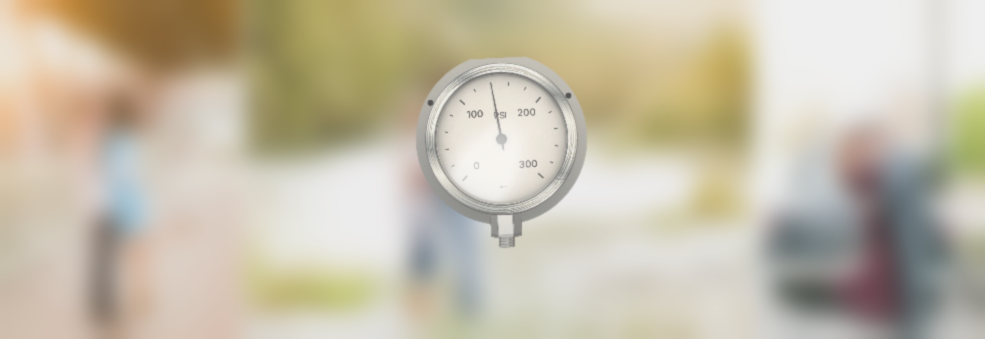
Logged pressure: 140; psi
